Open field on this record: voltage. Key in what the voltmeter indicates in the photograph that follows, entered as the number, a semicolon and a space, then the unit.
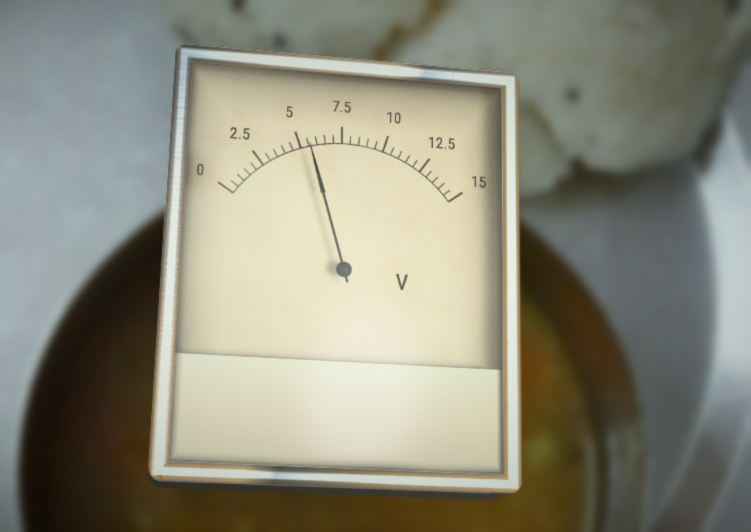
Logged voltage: 5.5; V
